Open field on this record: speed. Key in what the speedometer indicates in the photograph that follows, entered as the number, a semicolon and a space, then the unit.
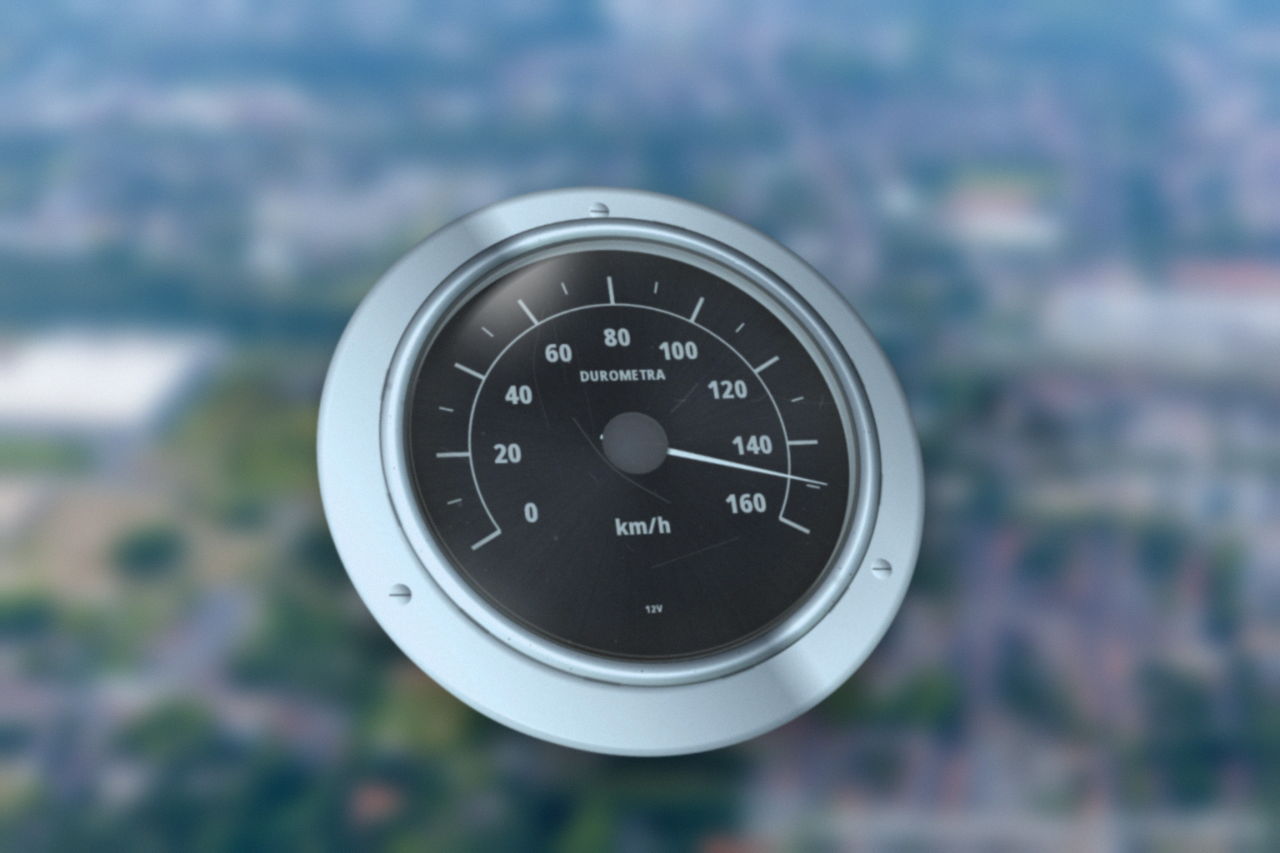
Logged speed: 150; km/h
